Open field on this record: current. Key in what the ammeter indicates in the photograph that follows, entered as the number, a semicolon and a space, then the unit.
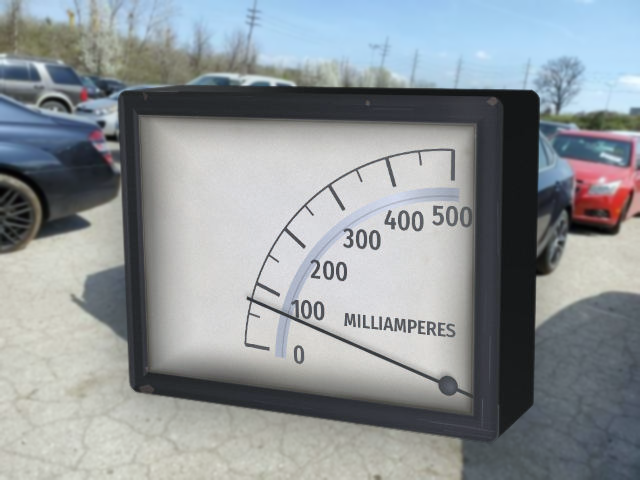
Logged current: 75; mA
